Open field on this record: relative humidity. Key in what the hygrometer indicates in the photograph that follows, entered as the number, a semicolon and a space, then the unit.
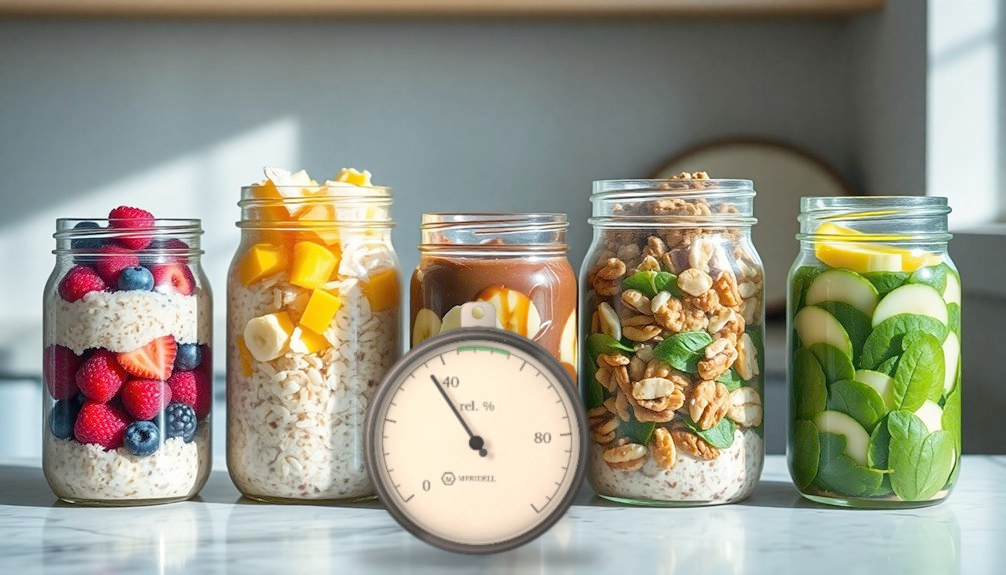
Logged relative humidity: 36; %
